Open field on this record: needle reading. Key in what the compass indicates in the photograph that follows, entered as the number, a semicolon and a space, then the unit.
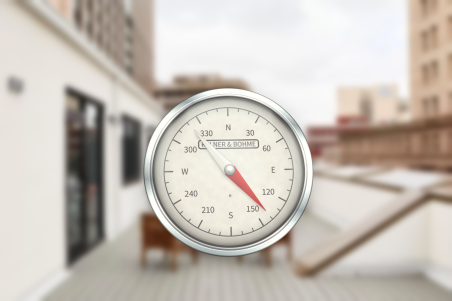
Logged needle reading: 140; °
